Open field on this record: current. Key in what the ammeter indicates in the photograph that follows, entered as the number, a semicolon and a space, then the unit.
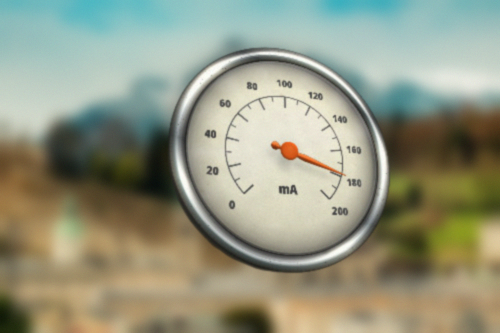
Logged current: 180; mA
